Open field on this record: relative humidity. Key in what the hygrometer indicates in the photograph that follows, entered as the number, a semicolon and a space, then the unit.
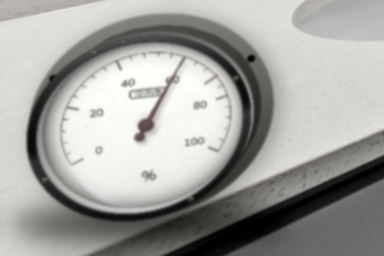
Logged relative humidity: 60; %
